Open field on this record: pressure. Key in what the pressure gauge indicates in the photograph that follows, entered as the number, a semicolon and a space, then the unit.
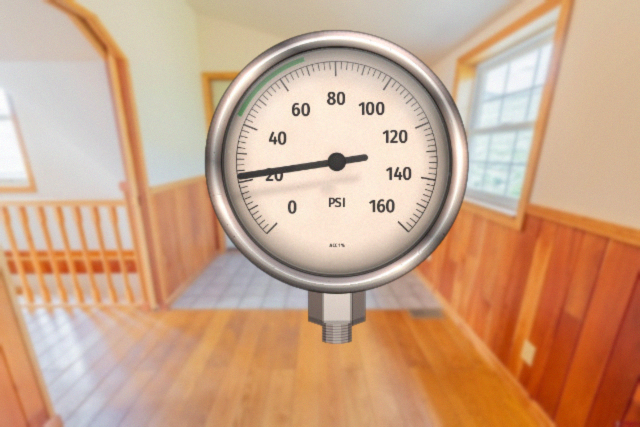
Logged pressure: 22; psi
